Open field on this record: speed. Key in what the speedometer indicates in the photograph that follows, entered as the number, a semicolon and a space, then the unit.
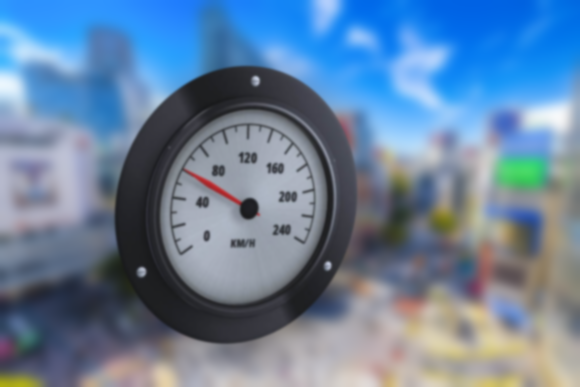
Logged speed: 60; km/h
